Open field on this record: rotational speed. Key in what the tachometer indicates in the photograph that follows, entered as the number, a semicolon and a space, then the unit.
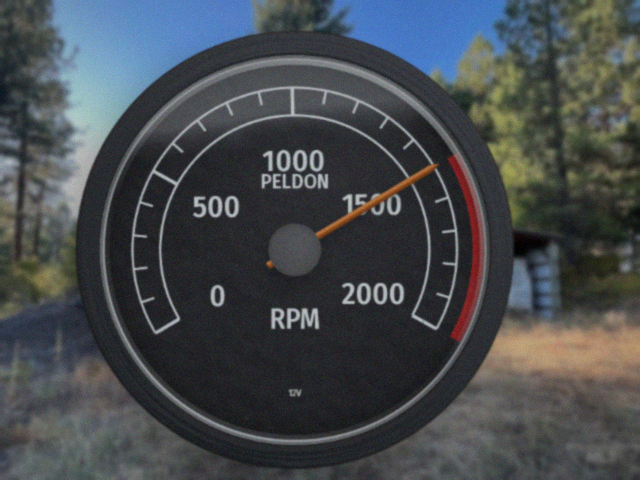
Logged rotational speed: 1500; rpm
